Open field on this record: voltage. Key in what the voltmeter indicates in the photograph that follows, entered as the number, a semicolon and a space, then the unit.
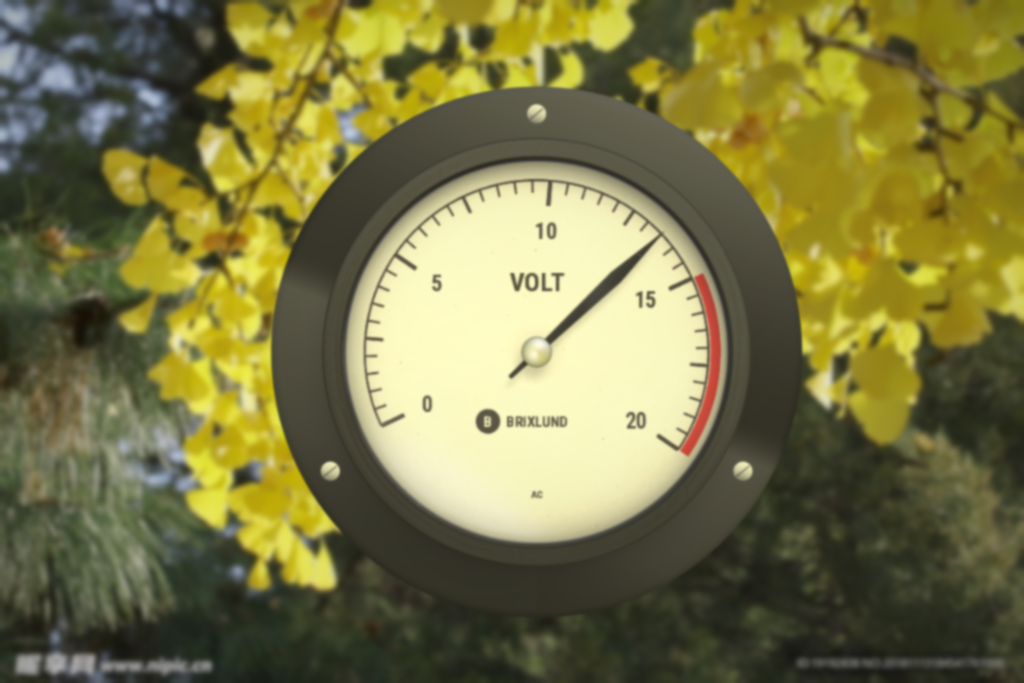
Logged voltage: 13.5; V
